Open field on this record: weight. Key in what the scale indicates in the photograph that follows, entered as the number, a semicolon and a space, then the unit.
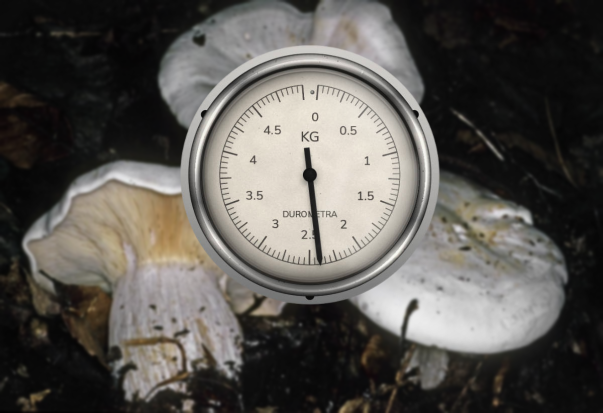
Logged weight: 2.4; kg
